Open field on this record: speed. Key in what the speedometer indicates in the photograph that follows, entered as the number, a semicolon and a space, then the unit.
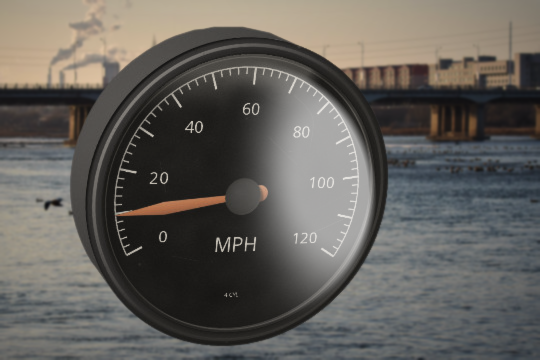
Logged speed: 10; mph
